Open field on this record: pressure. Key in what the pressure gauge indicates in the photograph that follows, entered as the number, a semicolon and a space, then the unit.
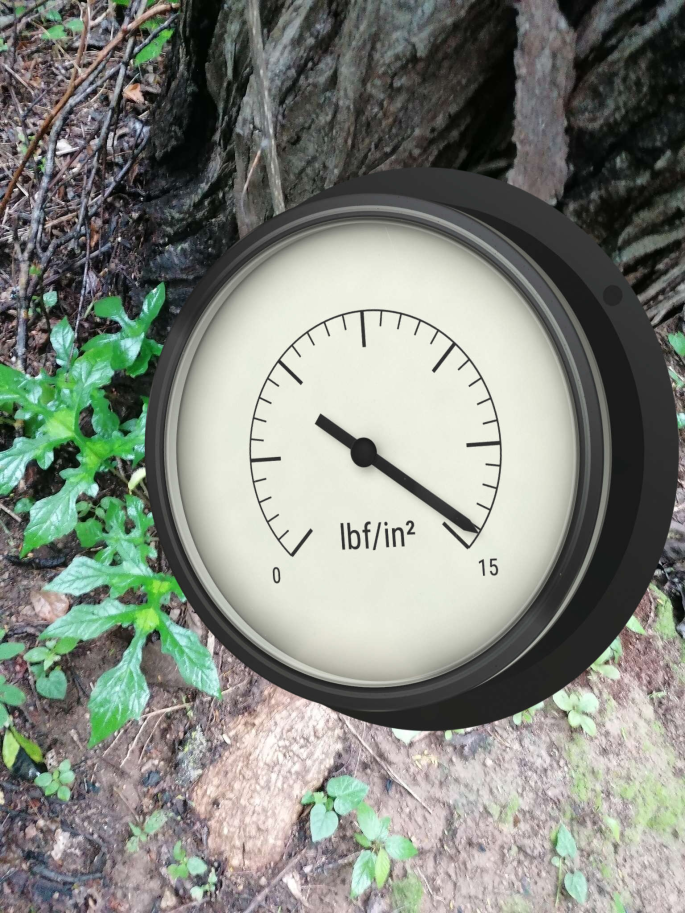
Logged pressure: 14.5; psi
